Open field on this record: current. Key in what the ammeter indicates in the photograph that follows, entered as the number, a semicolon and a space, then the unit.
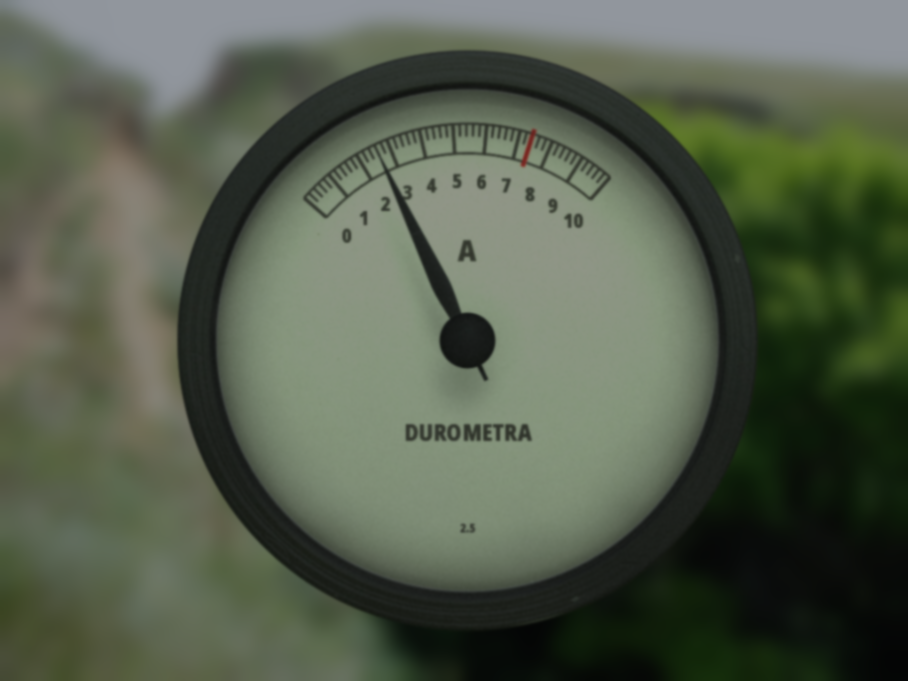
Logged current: 2.6; A
